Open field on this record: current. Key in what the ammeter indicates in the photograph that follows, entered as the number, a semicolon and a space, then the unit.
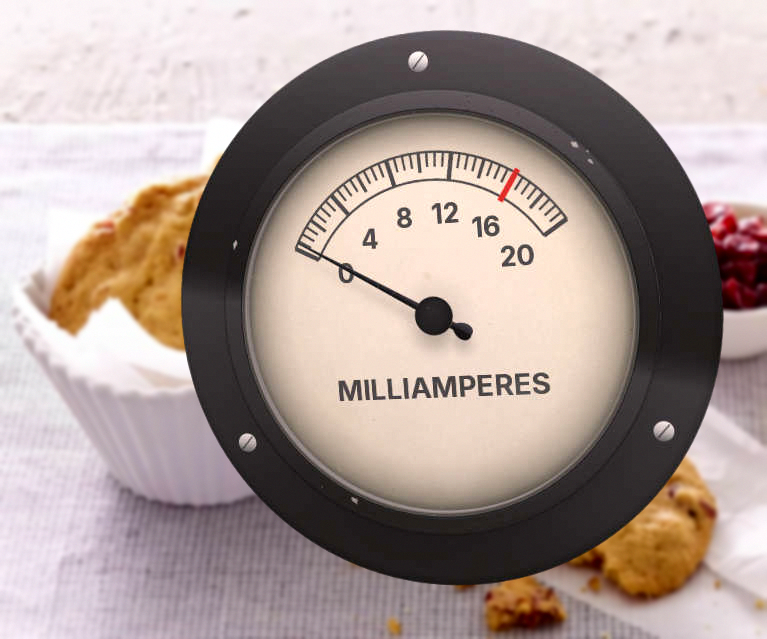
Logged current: 0.5; mA
